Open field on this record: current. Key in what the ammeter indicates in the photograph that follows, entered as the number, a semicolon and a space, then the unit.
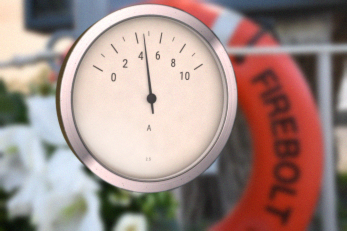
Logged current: 4.5; A
